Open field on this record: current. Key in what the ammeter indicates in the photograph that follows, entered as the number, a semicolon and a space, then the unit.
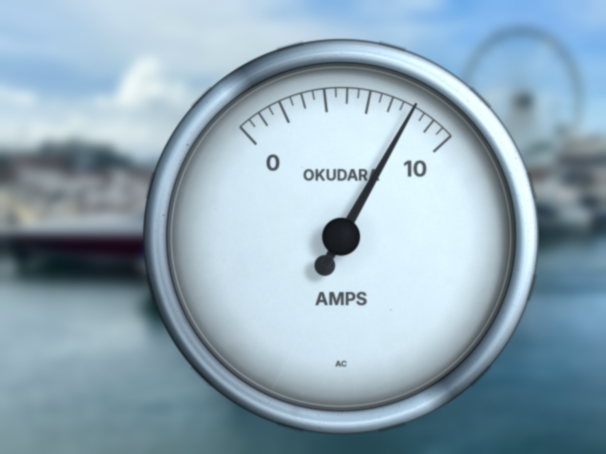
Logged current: 8; A
